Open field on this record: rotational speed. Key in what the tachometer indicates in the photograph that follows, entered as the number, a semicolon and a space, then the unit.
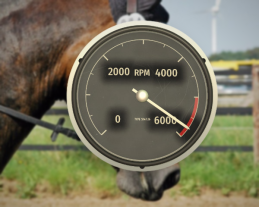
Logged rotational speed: 5750; rpm
